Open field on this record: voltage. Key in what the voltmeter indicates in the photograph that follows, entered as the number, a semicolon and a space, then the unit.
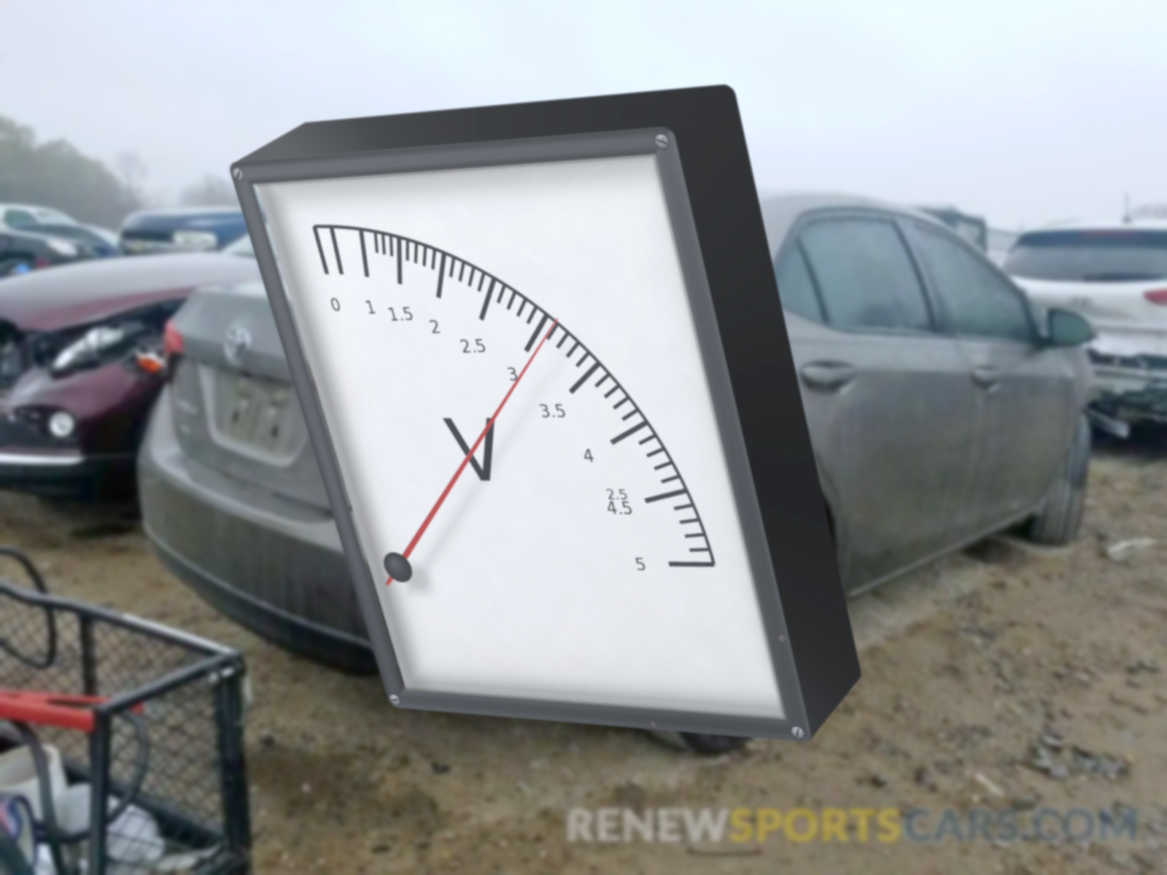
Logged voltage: 3.1; V
